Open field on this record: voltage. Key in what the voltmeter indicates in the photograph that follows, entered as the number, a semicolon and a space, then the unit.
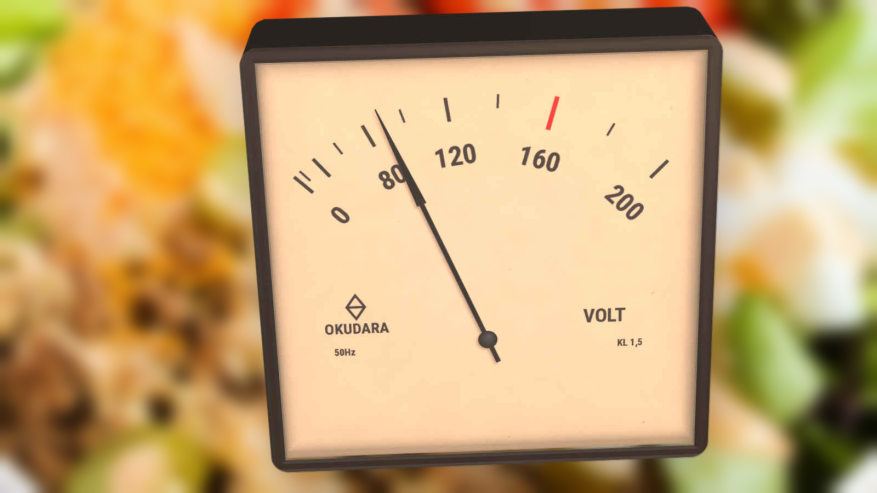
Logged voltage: 90; V
